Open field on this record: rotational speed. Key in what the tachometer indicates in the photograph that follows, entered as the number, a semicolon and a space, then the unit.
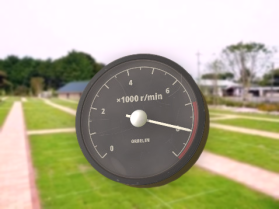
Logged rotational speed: 8000; rpm
